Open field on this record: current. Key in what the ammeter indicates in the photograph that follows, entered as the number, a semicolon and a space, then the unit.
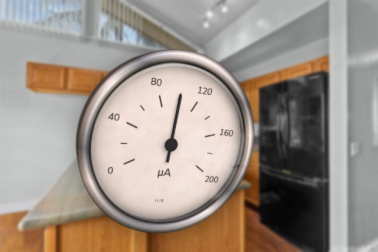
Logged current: 100; µA
